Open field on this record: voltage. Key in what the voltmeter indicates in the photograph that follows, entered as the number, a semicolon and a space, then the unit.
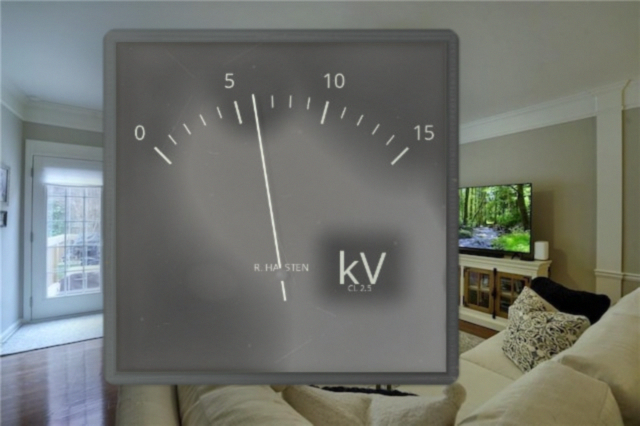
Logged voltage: 6; kV
